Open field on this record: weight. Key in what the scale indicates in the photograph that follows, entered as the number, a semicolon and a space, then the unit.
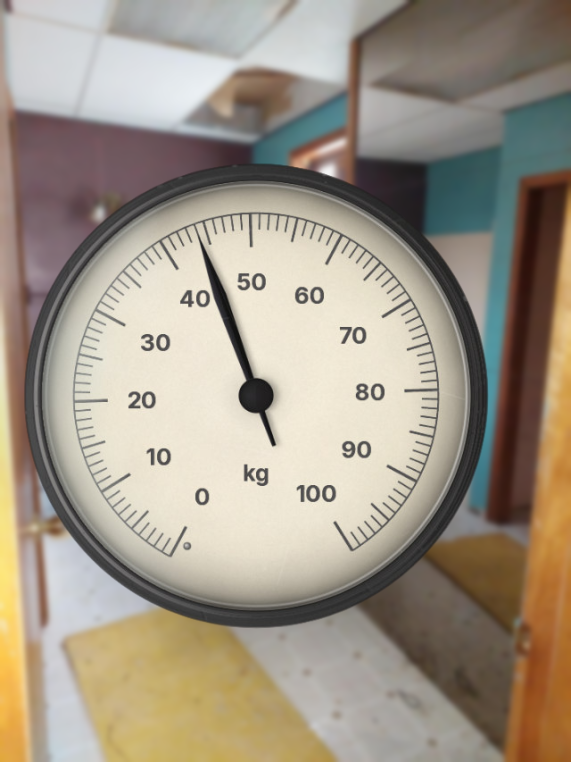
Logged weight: 44; kg
